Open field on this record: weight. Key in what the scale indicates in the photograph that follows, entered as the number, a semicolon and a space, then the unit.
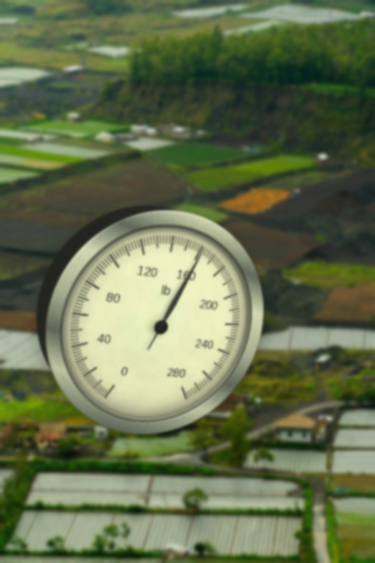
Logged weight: 160; lb
